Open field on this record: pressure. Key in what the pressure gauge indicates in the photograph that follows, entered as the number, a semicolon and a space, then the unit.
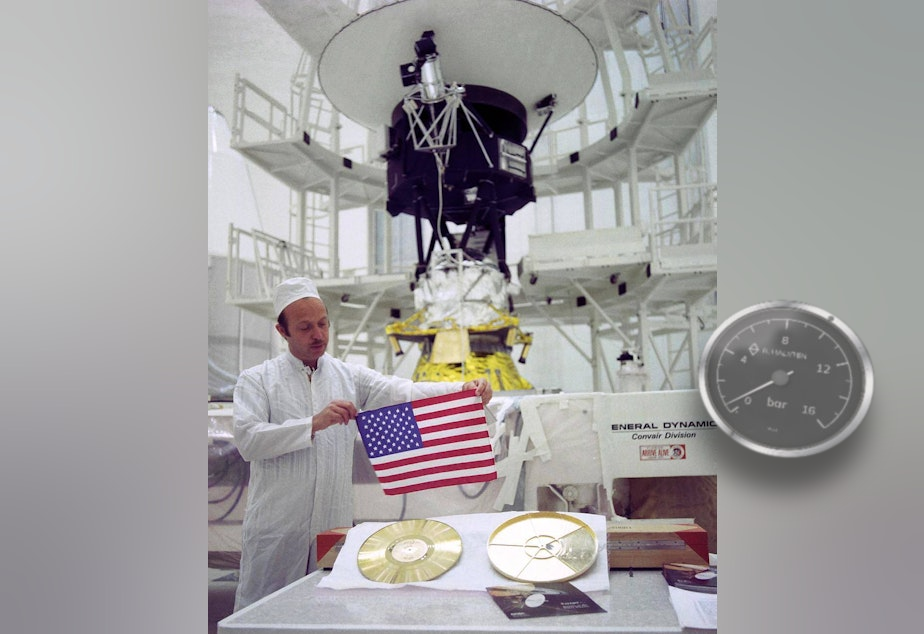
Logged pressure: 0.5; bar
